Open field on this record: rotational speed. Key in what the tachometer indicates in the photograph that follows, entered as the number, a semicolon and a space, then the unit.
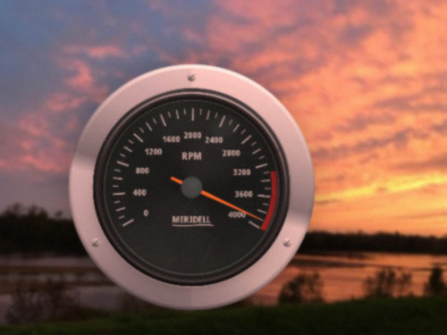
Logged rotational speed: 3900; rpm
